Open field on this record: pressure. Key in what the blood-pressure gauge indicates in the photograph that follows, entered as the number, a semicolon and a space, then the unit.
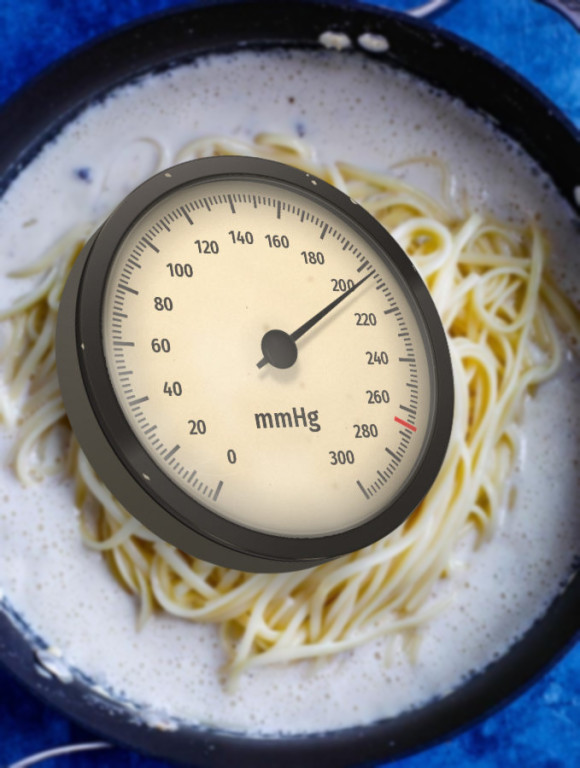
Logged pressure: 204; mmHg
